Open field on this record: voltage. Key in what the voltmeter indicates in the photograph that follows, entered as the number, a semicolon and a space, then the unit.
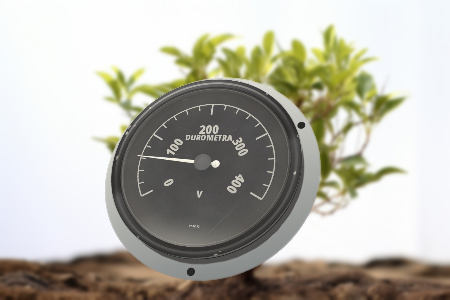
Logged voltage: 60; V
